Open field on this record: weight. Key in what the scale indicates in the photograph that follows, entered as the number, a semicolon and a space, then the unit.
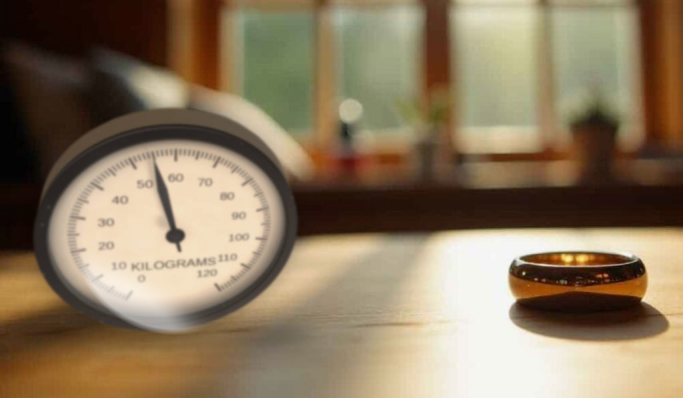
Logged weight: 55; kg
